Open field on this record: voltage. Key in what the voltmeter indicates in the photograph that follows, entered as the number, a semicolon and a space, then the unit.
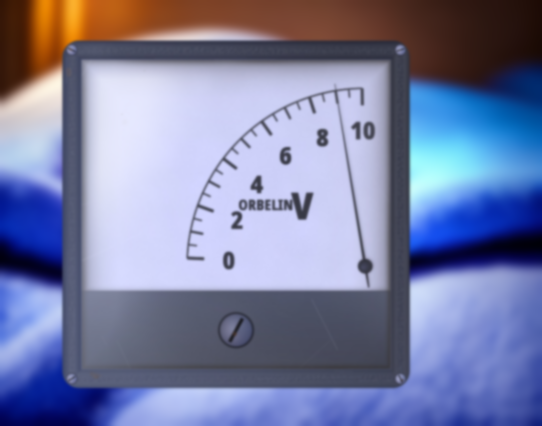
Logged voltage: 9; V
